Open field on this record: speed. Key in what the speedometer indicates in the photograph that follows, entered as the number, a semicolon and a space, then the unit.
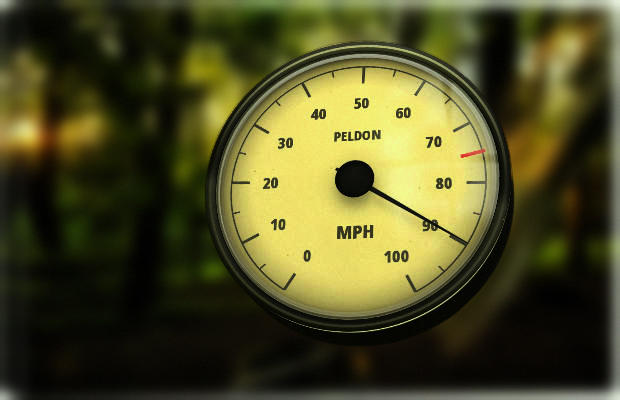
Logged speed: 90; mph
